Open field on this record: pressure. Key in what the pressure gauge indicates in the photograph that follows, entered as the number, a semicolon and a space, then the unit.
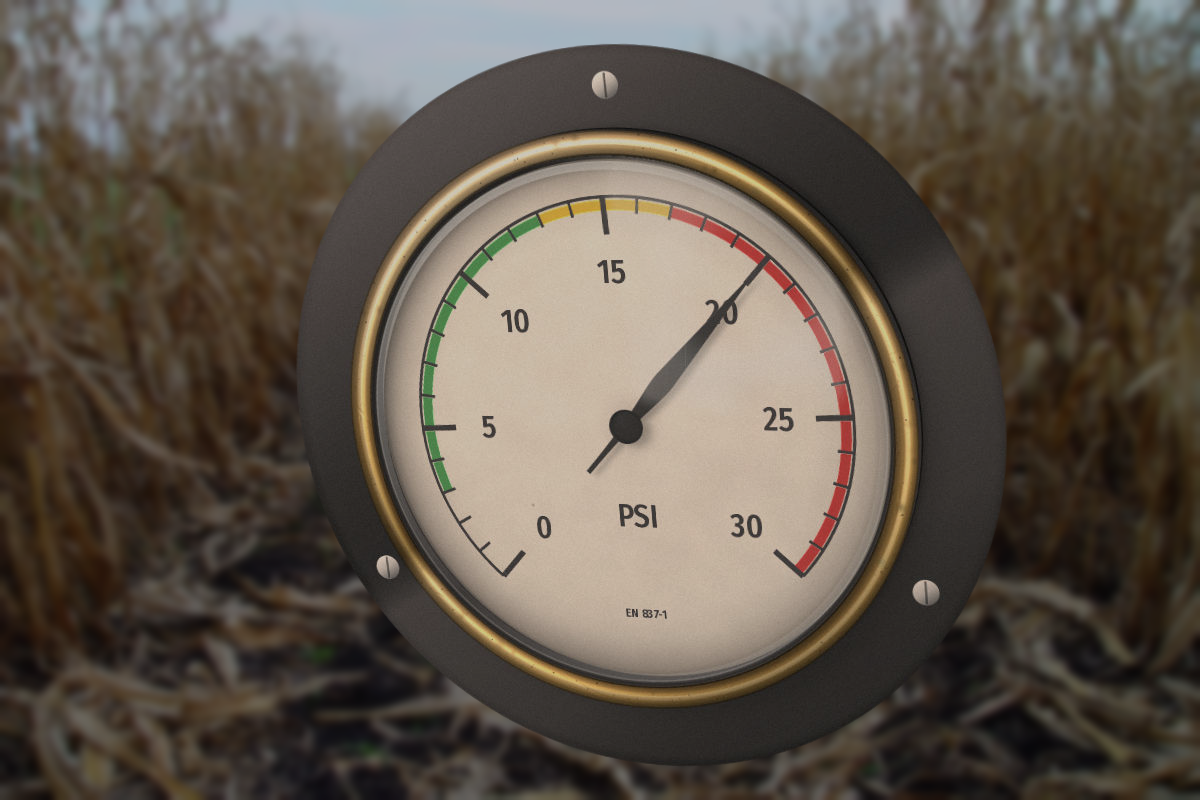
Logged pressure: 20; psi
